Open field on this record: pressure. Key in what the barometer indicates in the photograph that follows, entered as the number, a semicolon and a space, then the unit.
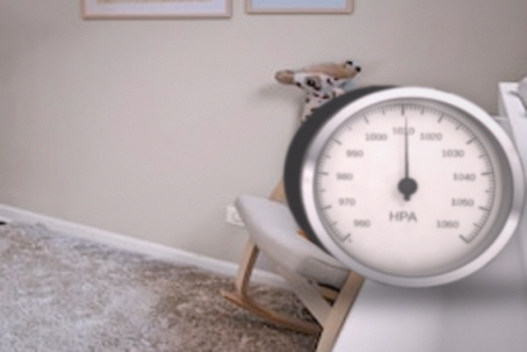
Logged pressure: 1010; hPa
